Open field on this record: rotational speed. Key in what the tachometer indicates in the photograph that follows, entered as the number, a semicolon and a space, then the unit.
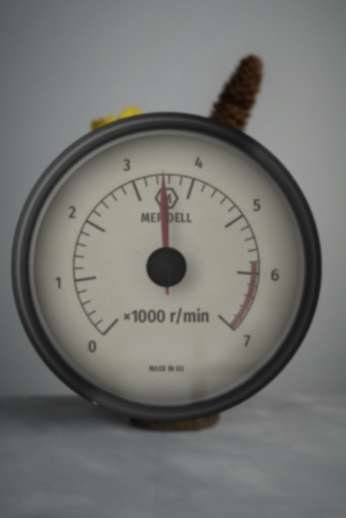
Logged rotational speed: 3500; rpm
